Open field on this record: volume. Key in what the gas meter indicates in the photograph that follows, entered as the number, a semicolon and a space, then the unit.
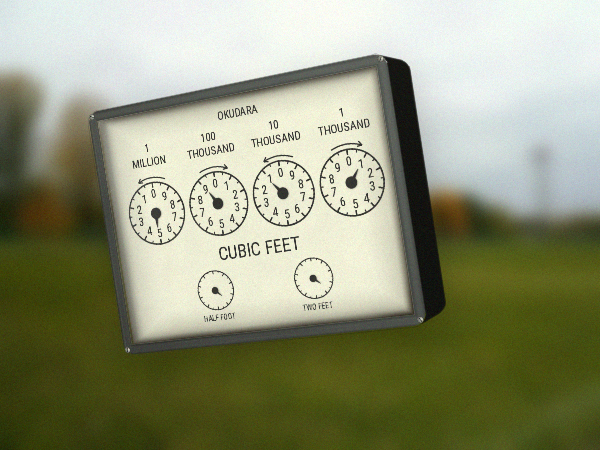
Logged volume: 491100; ft³
